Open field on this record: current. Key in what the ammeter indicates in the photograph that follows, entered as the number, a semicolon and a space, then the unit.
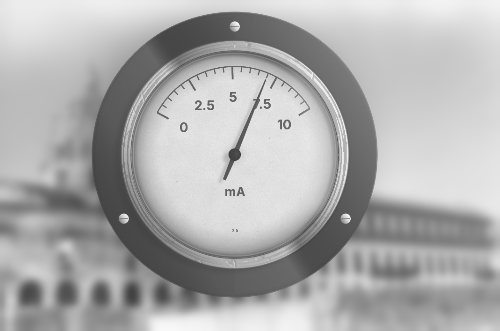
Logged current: 7; mA
